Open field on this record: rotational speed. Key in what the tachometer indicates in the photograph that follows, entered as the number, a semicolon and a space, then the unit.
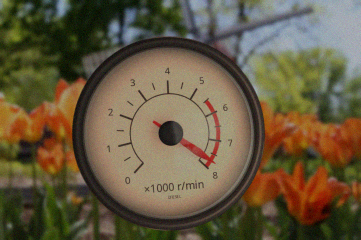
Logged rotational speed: 7750; rpm
